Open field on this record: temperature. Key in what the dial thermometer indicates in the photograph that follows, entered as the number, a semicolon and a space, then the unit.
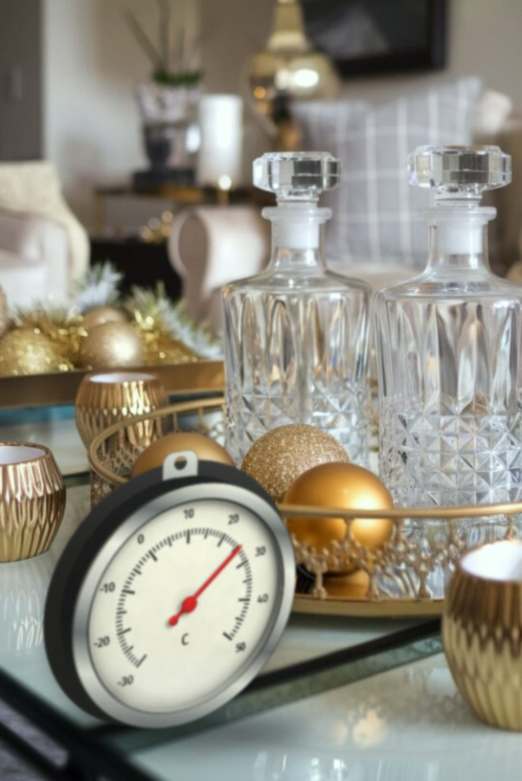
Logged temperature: 25; °C
